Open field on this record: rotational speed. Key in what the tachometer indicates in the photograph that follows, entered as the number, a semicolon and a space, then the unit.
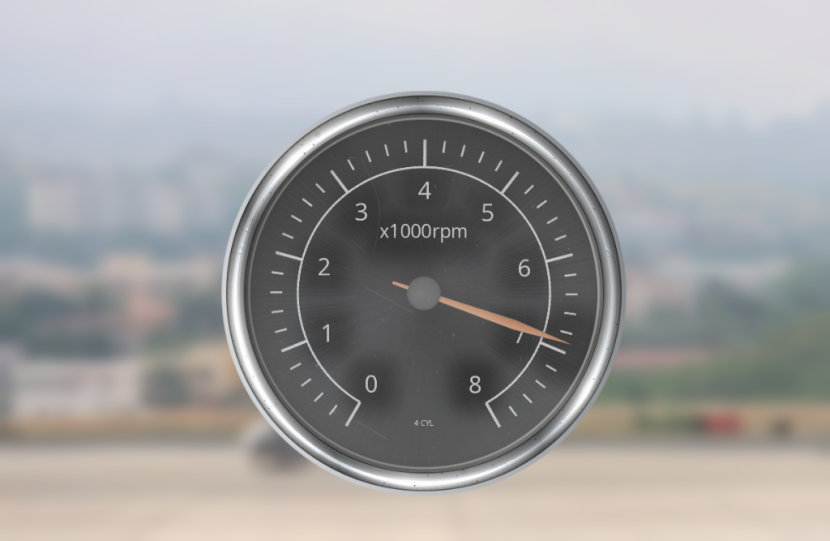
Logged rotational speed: 6900; rpm
